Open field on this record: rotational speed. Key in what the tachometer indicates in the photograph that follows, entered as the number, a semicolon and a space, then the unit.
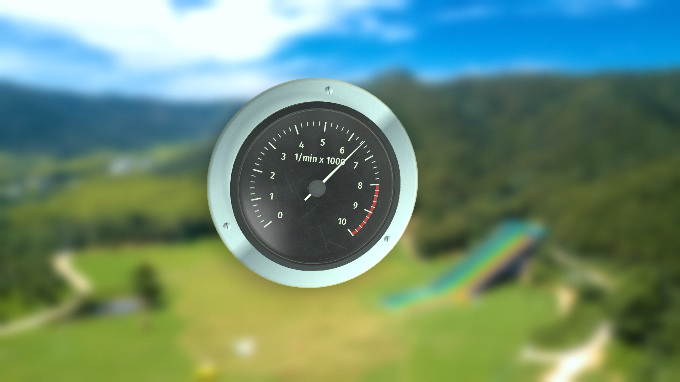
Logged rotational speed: 6400; rpm
